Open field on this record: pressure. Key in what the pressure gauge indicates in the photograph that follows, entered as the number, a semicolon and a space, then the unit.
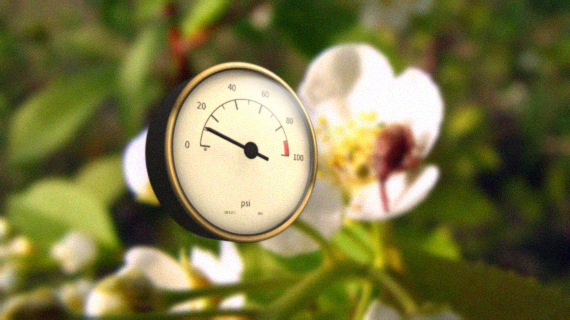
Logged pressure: 10; psi
